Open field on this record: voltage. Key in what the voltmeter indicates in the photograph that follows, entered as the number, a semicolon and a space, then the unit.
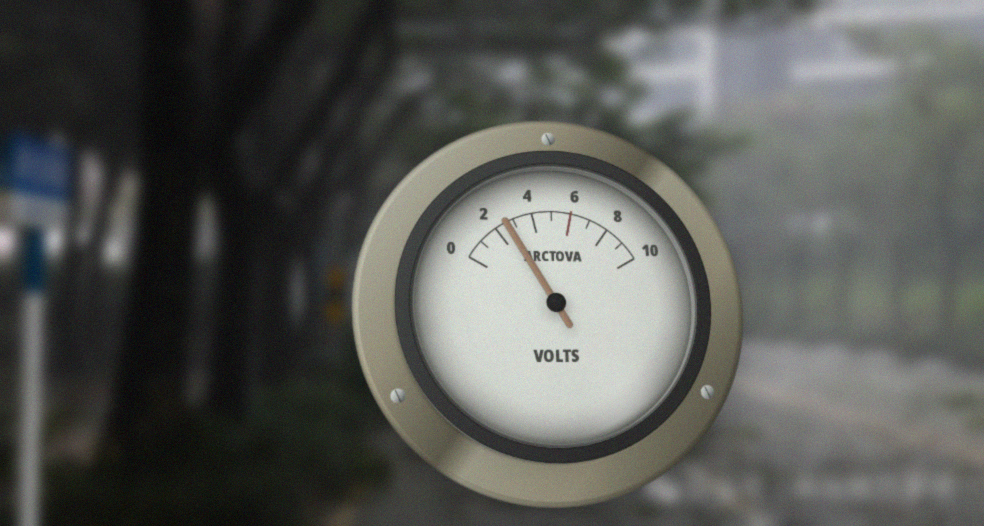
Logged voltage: 2.5; V
